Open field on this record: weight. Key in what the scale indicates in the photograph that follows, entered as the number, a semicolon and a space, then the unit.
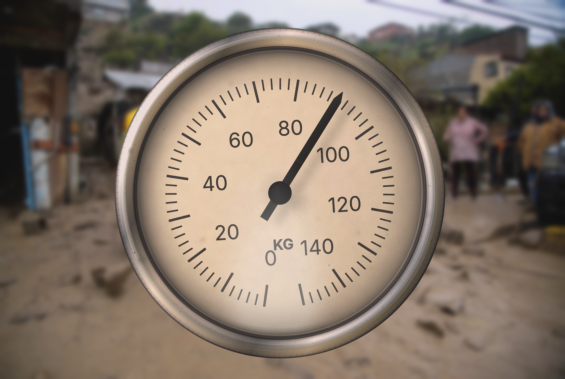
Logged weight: 90; kg
